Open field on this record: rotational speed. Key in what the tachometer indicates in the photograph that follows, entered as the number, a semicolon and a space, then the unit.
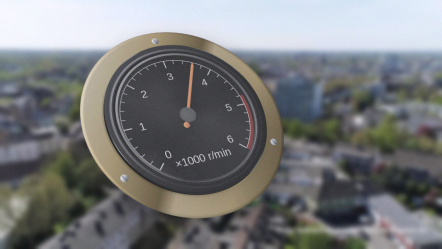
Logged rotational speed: 3600; rpm
